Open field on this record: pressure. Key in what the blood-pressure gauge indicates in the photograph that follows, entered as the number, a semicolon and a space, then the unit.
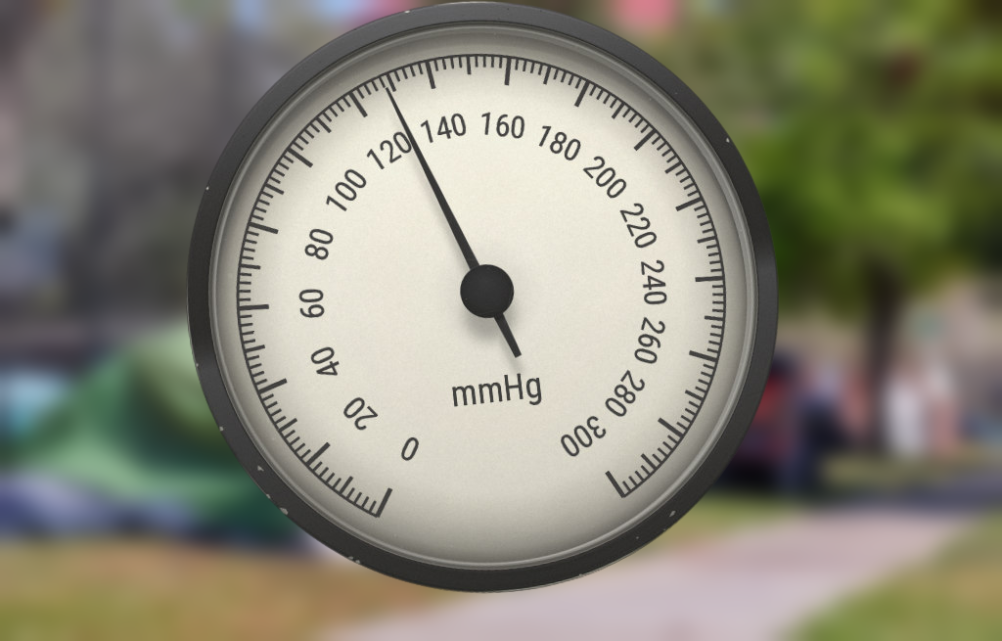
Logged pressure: 128; mmHg
